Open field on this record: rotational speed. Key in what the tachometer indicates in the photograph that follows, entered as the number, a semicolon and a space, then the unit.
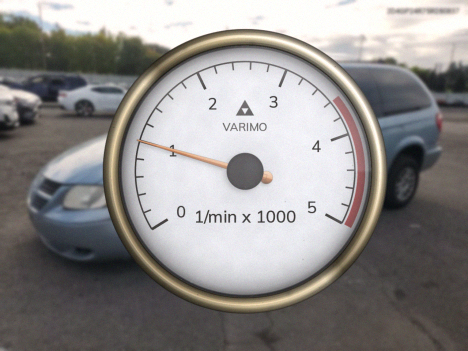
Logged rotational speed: 1000; rpm
